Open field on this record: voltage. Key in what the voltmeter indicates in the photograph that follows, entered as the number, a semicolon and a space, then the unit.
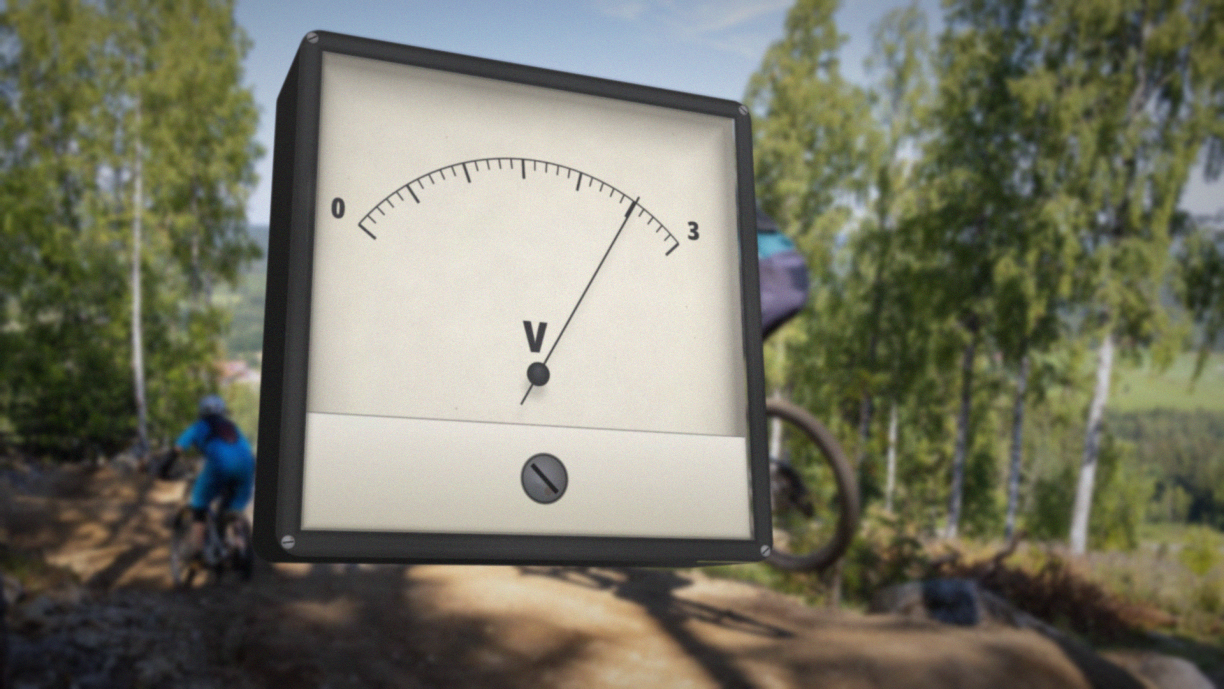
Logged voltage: 2.5; V
